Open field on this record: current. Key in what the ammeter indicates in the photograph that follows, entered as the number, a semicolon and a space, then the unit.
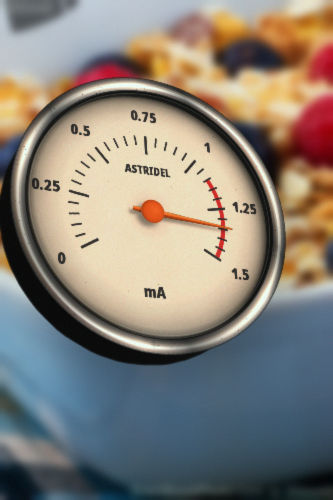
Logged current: 1.35; mA
